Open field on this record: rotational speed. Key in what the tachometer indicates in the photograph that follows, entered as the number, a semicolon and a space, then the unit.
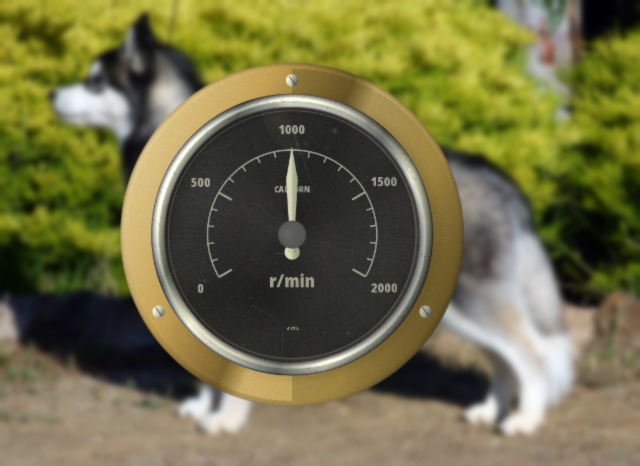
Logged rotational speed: 1000; rpm
